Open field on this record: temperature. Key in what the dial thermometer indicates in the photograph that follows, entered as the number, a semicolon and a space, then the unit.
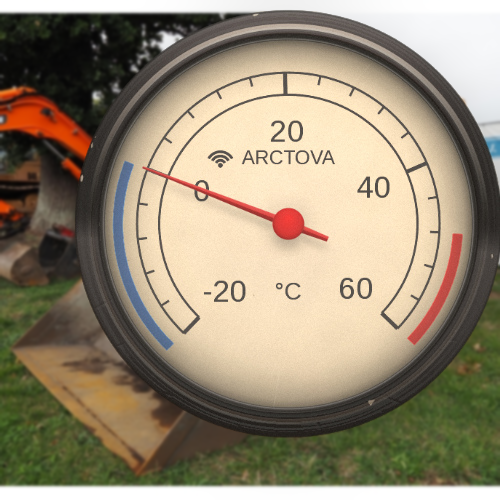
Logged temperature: 0; °C
